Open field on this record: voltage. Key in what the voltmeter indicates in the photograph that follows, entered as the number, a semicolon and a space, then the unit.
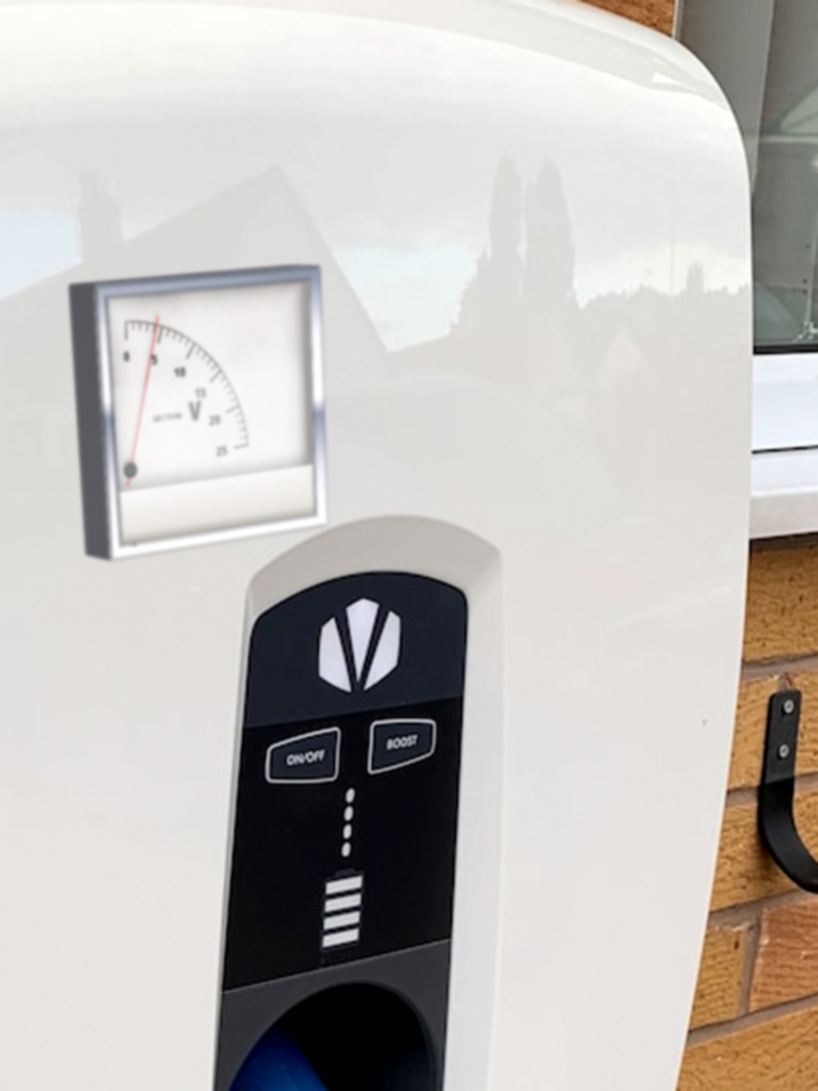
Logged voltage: 4; V
